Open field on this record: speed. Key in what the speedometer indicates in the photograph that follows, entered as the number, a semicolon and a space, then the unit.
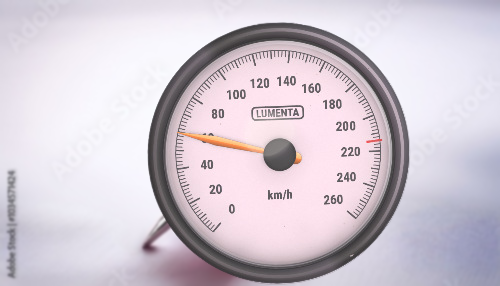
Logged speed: 60; km/h
